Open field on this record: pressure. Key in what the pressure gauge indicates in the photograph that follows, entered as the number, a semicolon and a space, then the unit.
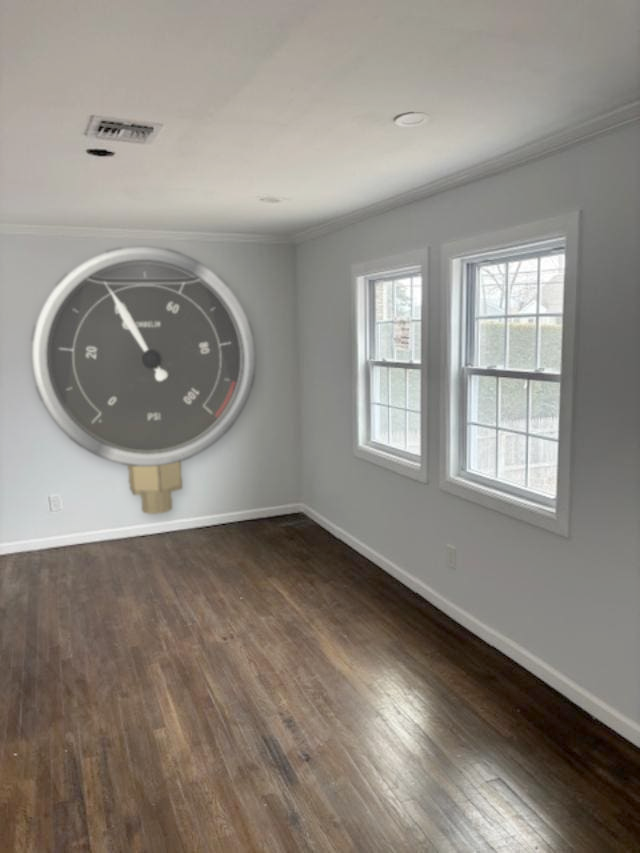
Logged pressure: 40; psi
